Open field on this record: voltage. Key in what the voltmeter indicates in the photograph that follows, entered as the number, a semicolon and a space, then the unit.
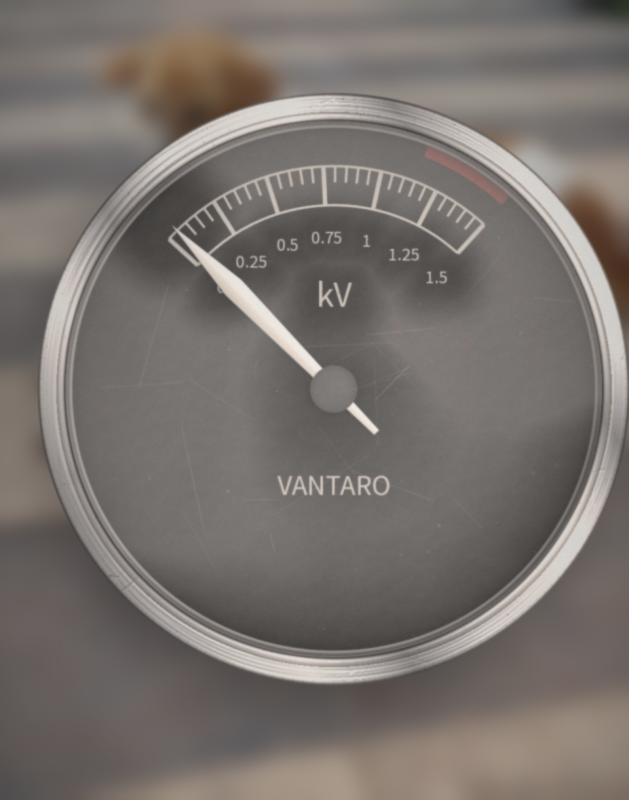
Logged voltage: 0.05; kV
